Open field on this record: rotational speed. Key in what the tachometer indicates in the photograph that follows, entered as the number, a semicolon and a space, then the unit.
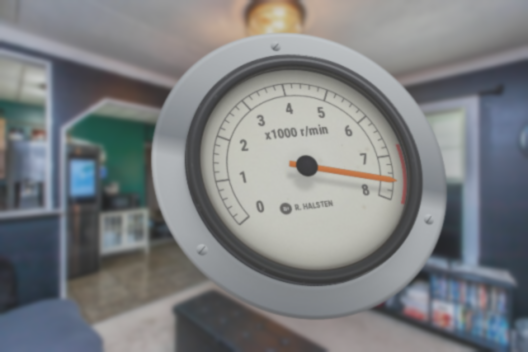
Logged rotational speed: 7600; rpm
